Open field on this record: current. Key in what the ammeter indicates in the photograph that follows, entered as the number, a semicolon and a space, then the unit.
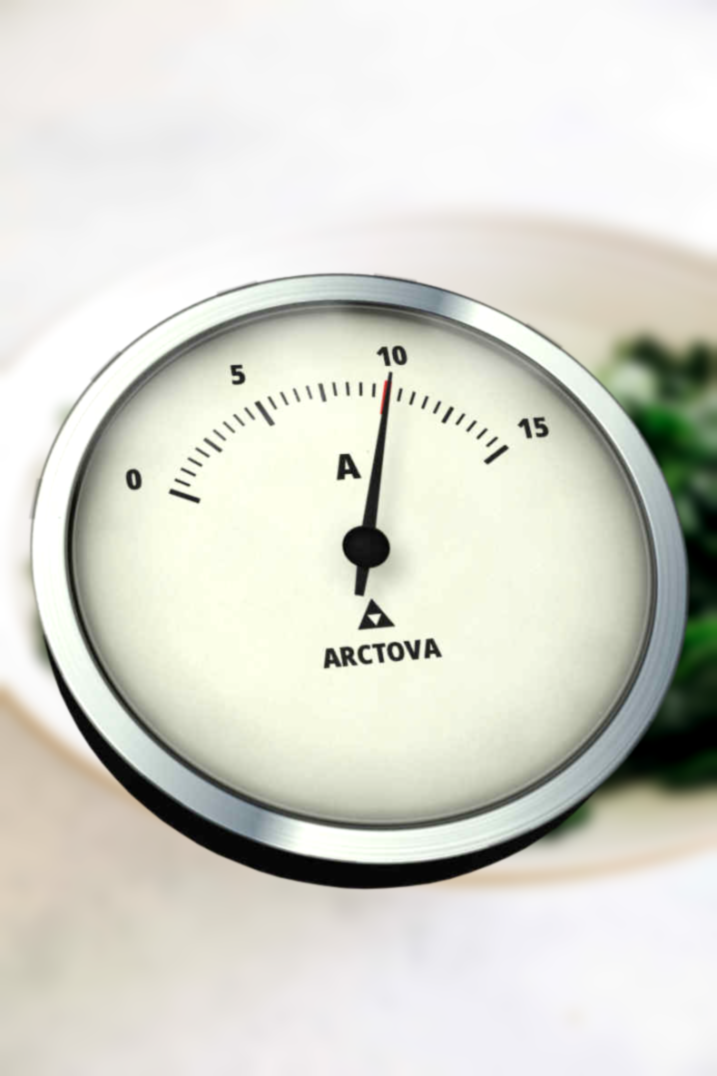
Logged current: 10; A
